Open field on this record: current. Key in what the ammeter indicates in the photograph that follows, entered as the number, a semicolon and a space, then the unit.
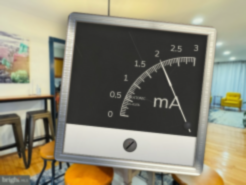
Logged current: 2; mA
